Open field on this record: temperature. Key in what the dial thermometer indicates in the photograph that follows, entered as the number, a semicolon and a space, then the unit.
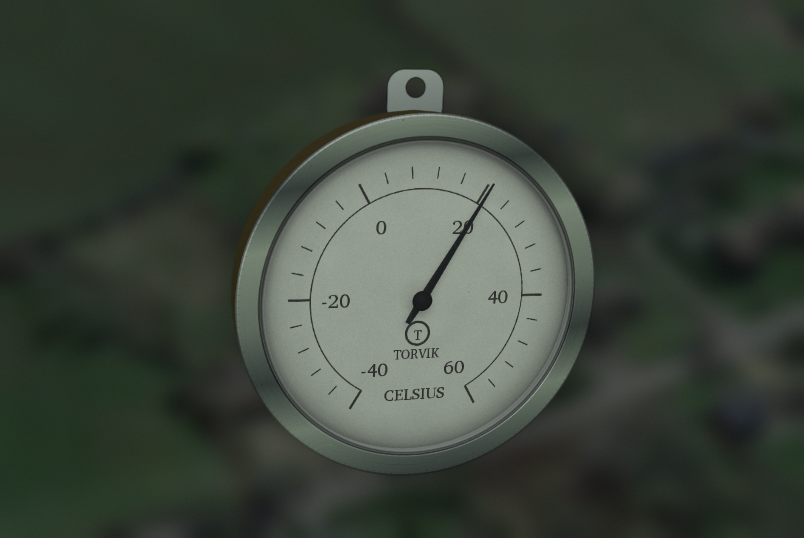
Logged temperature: 20; °C
